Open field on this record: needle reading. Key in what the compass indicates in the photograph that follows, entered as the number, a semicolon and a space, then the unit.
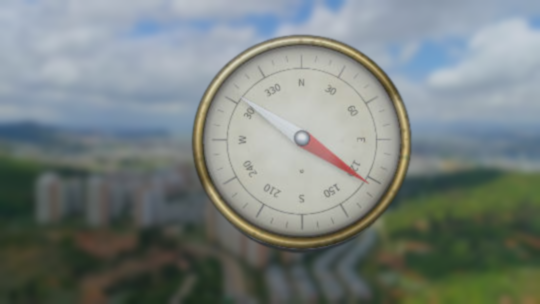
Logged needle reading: 125; °
